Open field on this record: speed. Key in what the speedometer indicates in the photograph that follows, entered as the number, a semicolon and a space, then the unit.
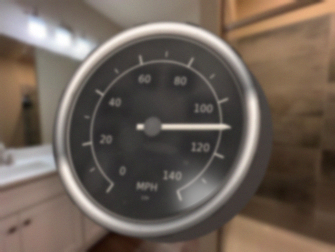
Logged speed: 110; mph
